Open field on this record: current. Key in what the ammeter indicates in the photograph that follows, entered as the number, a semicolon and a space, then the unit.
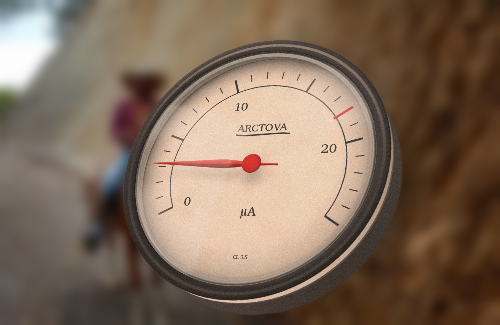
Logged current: 3; µA
